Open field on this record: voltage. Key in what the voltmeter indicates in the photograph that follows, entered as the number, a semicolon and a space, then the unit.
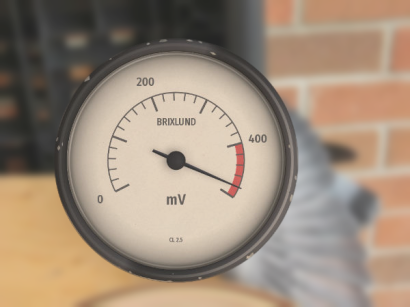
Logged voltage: 480; mV
